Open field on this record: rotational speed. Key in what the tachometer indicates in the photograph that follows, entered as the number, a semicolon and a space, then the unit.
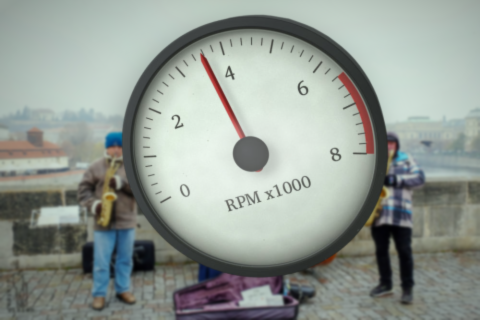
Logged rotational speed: 3600; rpm
